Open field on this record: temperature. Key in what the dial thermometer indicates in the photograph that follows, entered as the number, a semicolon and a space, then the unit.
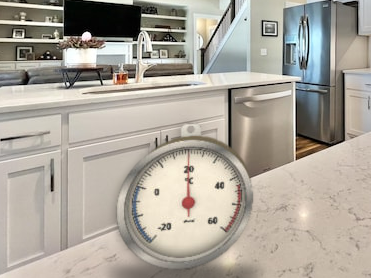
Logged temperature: 20; °C
